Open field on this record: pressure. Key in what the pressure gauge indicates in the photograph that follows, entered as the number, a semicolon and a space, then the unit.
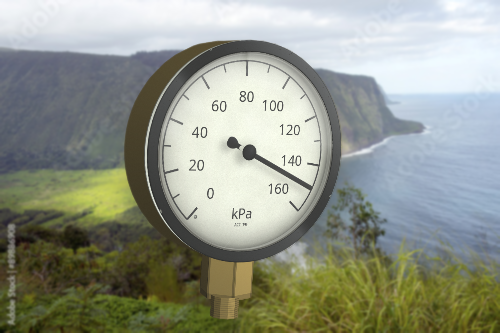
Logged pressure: 150; kPa
